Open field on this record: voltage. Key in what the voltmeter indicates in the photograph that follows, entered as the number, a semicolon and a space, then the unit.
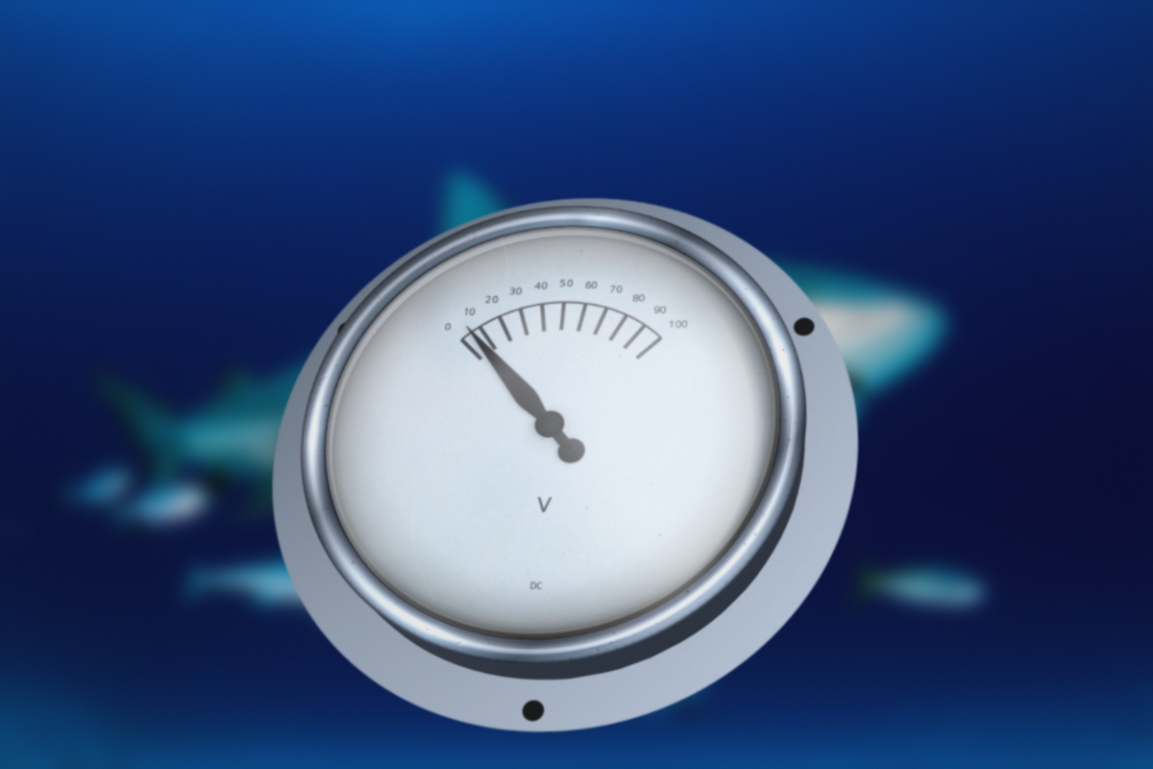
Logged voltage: 5; V
